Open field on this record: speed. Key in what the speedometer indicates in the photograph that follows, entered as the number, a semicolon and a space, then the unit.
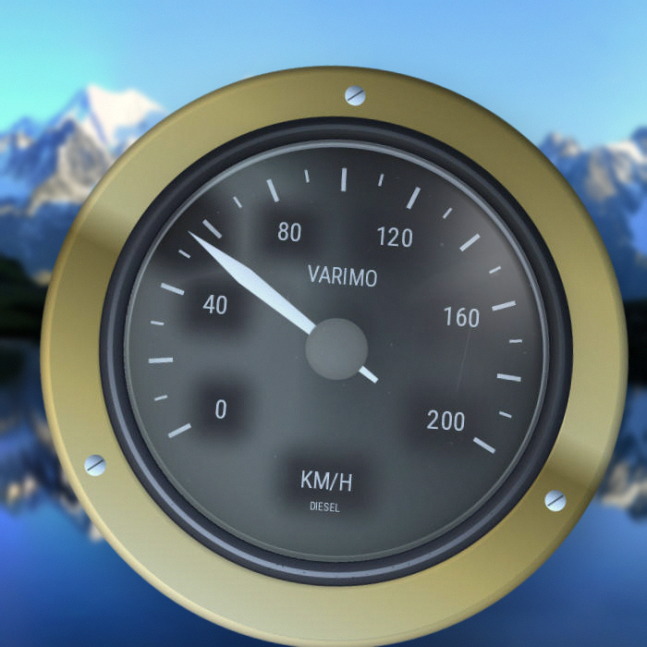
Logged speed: 55; km/h
